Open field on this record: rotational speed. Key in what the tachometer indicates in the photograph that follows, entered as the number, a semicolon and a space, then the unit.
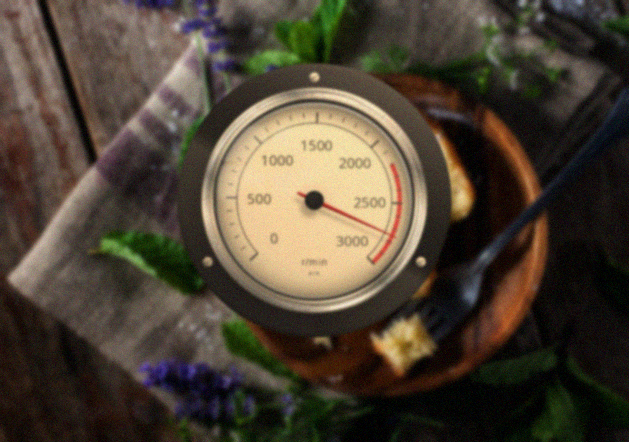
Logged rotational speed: 2750; rpm
